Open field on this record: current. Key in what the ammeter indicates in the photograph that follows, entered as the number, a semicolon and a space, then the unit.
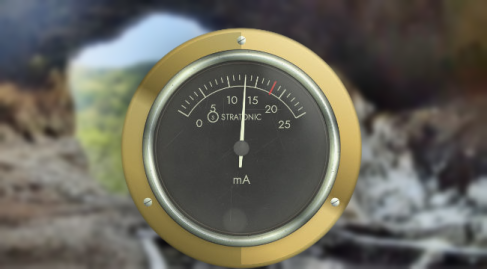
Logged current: 13; mA
